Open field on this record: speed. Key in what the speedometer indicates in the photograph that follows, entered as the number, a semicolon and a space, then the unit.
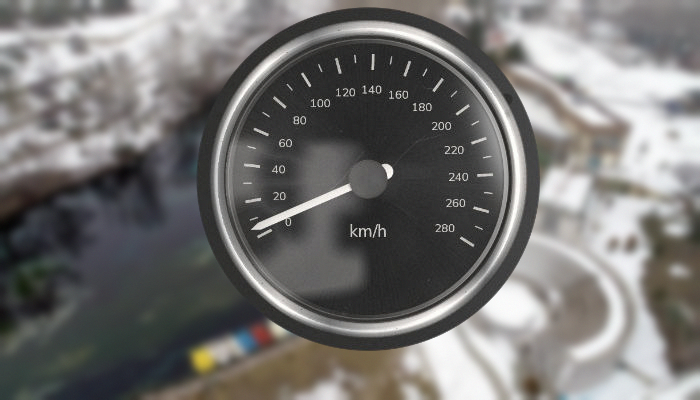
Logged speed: 5; km/h
